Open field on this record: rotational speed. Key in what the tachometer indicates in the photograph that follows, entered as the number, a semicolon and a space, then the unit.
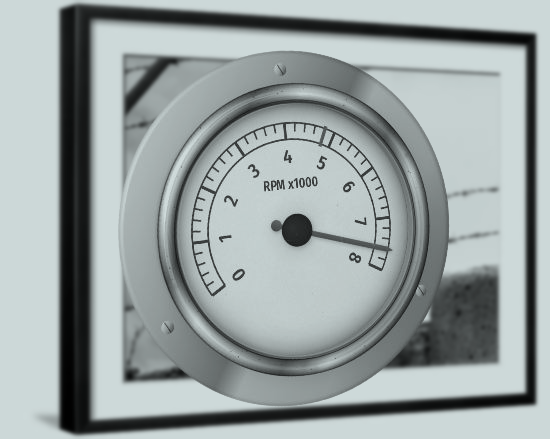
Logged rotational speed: 7600; rpm
